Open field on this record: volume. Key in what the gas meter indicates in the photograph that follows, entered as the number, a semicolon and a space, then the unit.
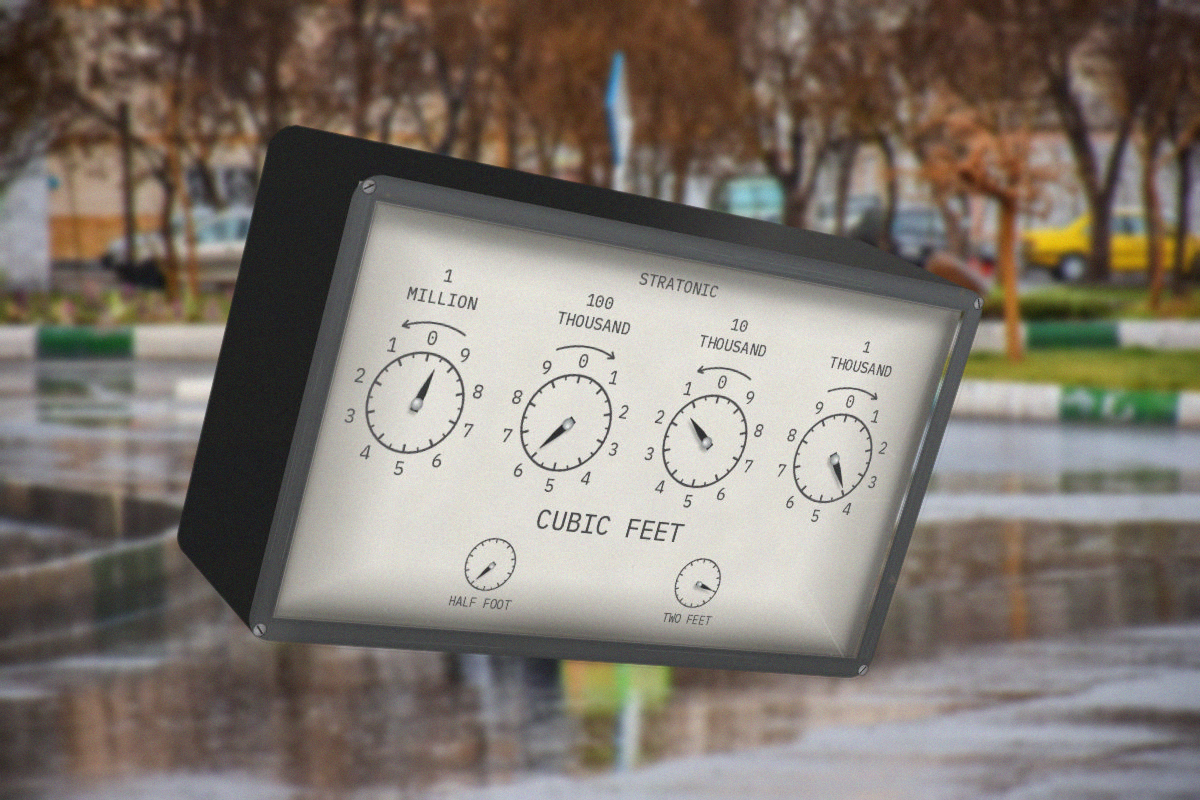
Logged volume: 961400; ft³
